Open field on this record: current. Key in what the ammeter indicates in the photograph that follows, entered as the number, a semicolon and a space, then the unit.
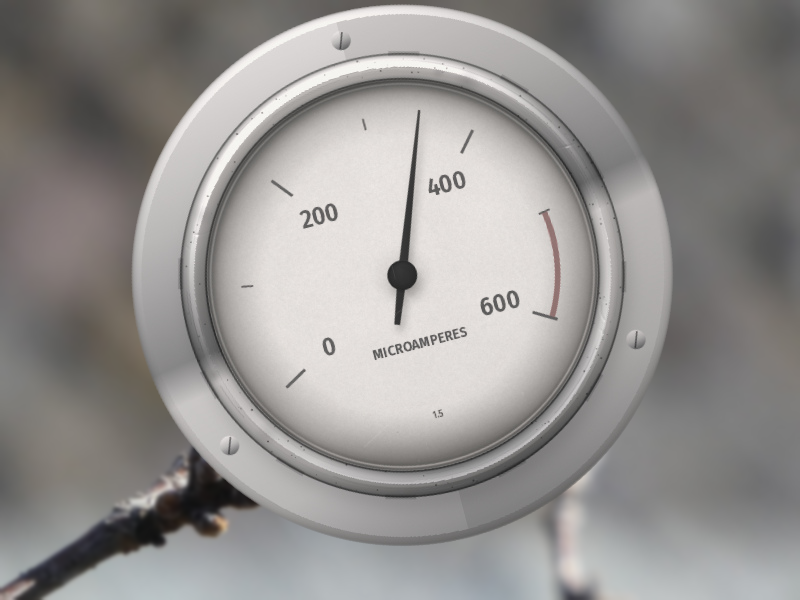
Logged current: 350; µA
